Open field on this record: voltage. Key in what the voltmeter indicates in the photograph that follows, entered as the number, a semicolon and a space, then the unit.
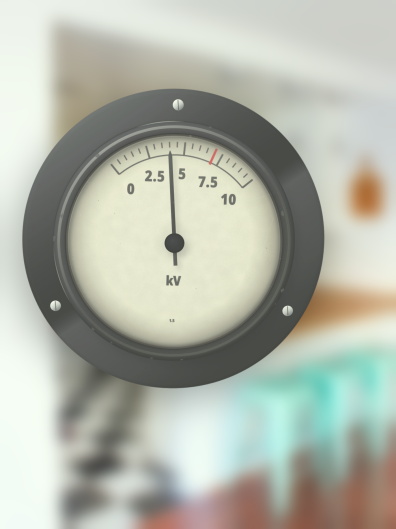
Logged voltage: 4; kV
